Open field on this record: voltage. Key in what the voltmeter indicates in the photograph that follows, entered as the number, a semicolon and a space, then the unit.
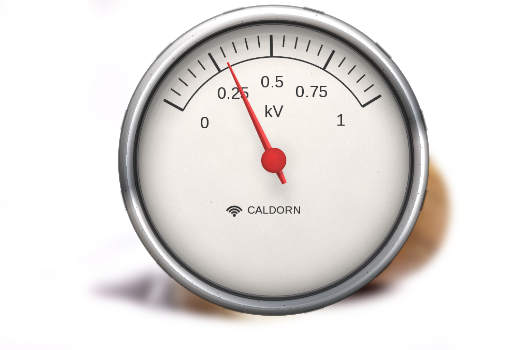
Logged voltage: 0.3; kV
